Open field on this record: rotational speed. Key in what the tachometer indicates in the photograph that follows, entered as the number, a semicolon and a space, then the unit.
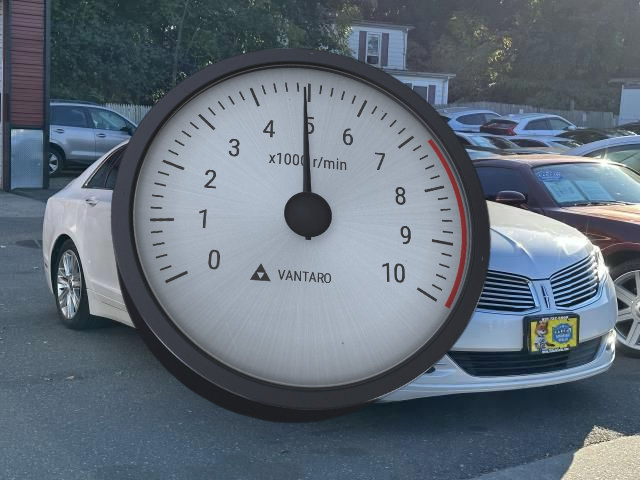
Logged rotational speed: 4900; rpm
